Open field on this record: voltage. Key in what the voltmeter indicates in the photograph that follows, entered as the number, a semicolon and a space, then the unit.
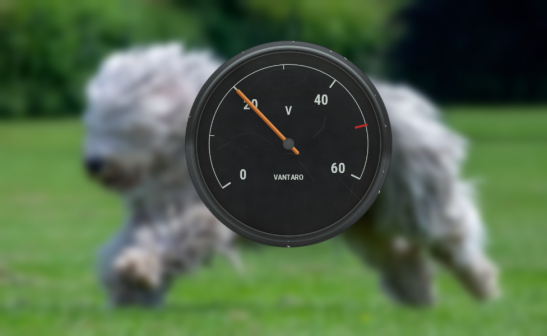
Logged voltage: 20; V
